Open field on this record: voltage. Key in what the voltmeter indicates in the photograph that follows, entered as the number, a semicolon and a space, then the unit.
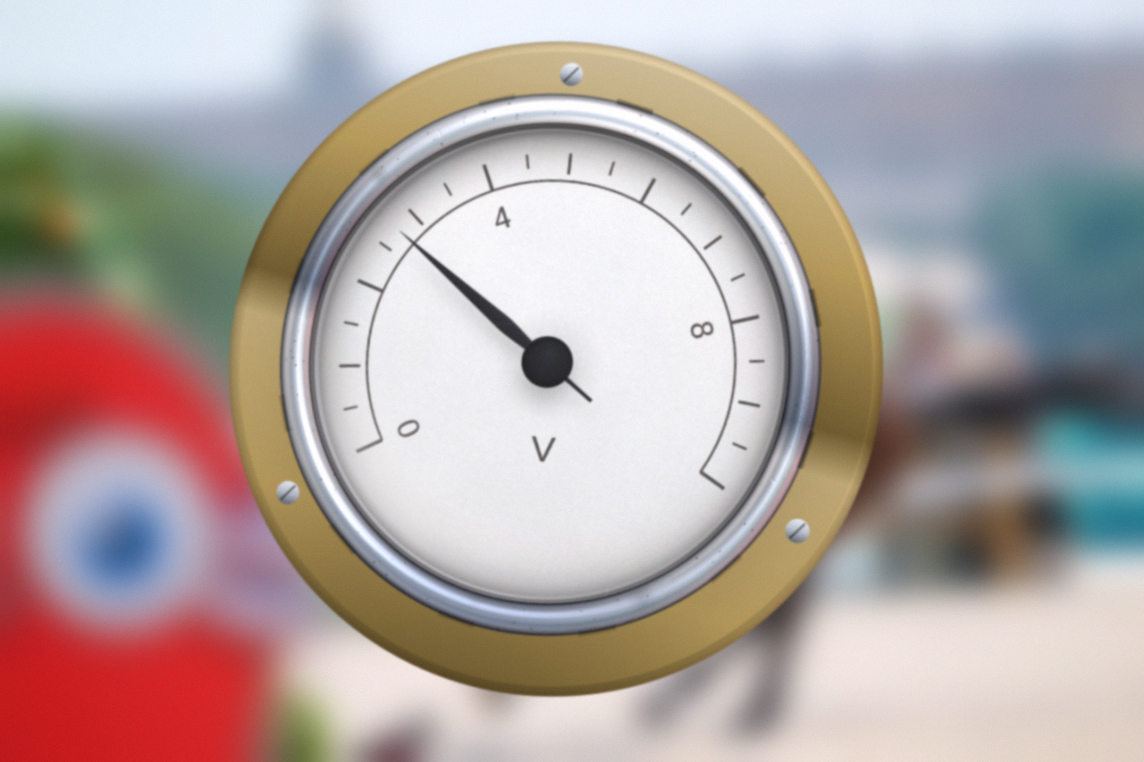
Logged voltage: 2.75; V
